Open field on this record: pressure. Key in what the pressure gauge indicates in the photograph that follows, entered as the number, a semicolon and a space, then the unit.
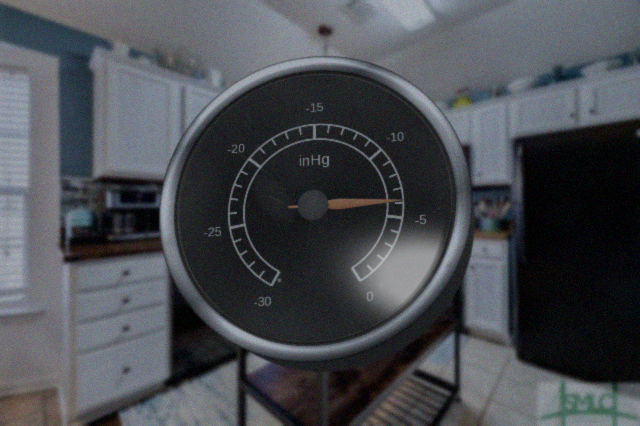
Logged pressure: -6; inHg
